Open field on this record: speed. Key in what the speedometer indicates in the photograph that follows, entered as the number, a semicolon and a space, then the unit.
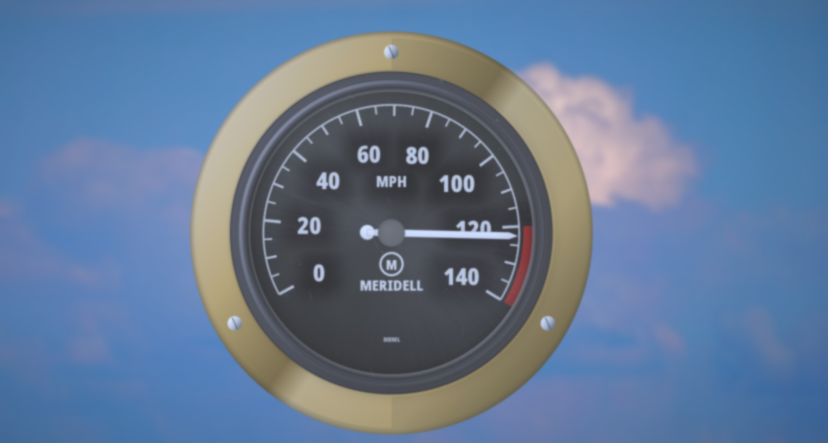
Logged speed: 122.5; mph
